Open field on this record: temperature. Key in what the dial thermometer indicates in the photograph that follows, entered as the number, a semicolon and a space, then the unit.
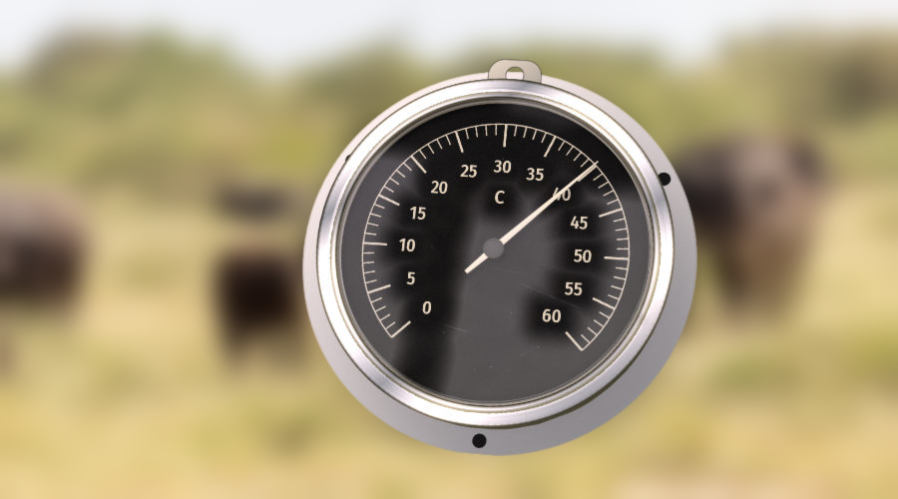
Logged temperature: 40; °C
